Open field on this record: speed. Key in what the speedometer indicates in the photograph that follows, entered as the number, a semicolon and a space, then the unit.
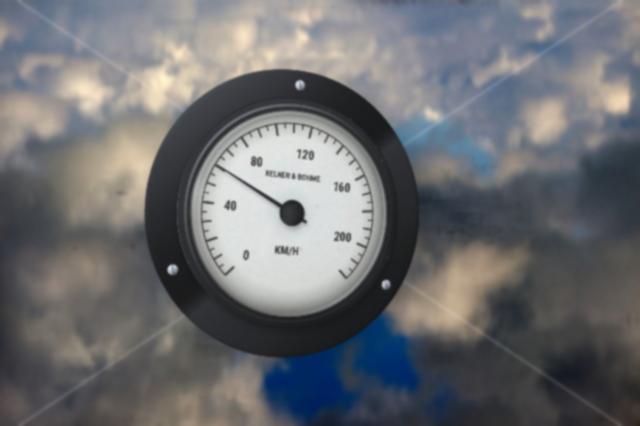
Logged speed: 60; km/h
